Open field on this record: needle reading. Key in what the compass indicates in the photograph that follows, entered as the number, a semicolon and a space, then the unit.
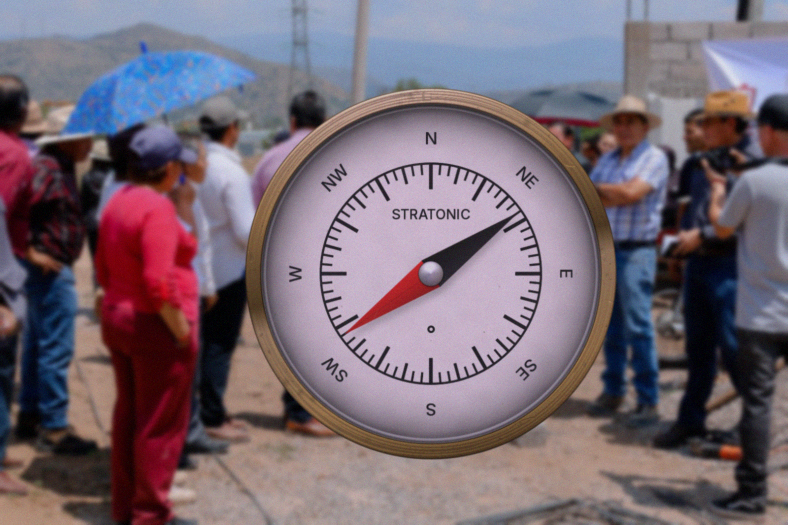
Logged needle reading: 235; °
